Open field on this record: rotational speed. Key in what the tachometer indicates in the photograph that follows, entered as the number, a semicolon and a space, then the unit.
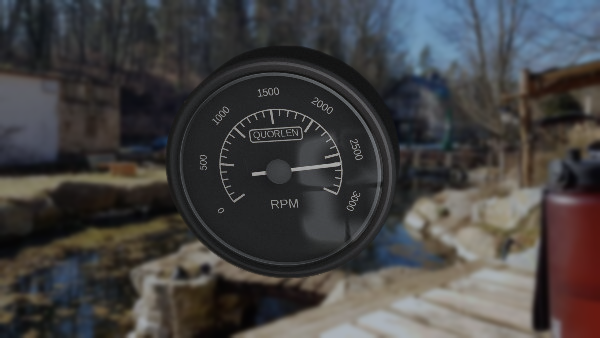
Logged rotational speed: 2600; rpm
